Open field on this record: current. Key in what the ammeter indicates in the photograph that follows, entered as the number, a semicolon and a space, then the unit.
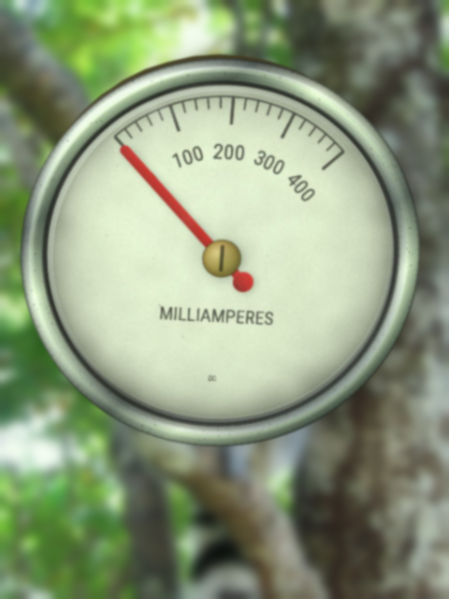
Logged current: 0; mA
